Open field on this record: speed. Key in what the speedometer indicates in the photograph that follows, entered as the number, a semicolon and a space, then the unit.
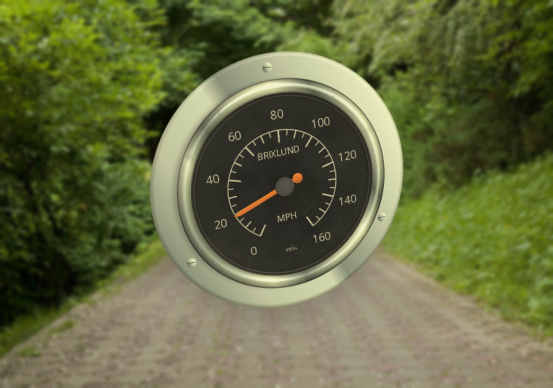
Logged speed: 20; mph
